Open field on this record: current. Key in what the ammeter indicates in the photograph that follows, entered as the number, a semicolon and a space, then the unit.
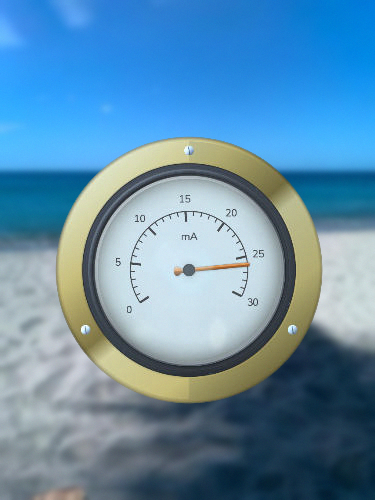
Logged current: 26; mA
